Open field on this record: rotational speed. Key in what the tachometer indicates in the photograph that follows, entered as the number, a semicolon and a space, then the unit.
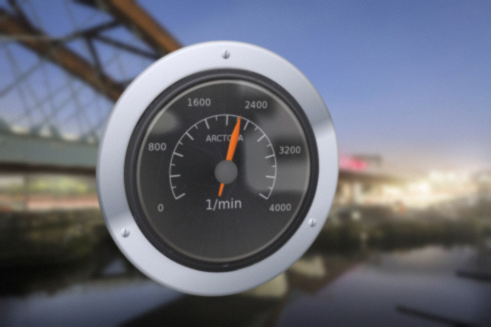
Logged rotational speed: 2200; rpm
